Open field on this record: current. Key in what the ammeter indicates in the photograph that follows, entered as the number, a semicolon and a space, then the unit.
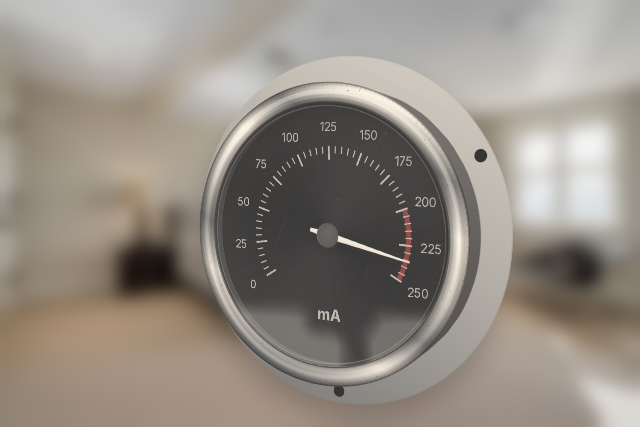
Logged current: 235; mA
